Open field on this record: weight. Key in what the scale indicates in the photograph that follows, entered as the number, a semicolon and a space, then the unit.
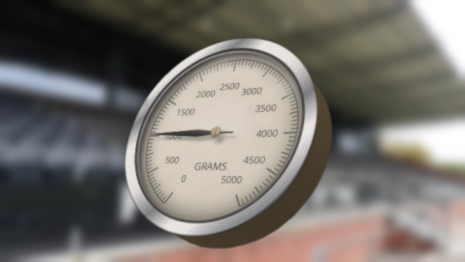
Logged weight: 1000; g
